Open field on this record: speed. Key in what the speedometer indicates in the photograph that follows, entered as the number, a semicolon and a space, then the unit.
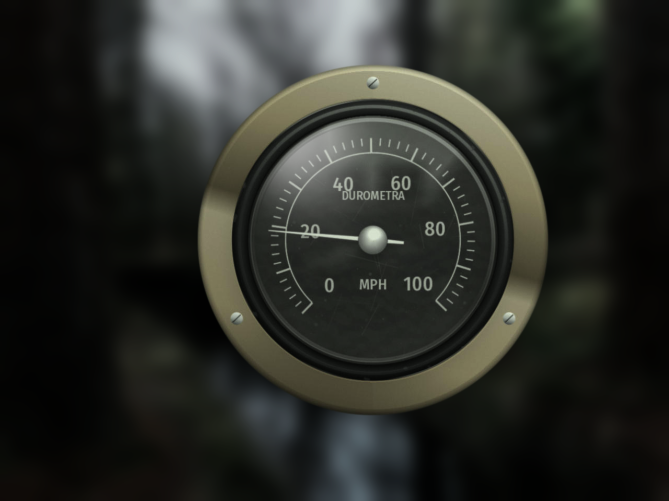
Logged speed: 19; mph
